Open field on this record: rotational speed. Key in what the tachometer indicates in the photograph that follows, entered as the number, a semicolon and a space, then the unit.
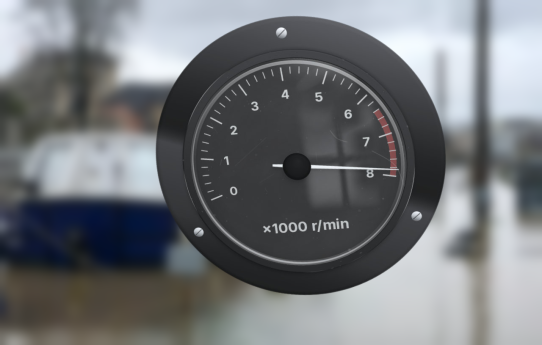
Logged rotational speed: 7800; rpm
